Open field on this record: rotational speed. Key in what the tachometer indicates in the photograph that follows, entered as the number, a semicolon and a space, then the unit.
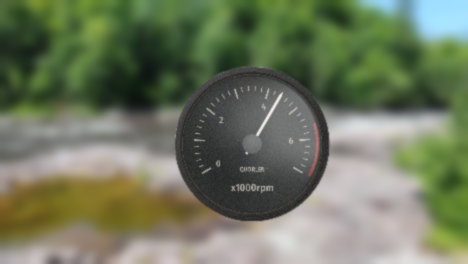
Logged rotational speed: 4400; rpm
